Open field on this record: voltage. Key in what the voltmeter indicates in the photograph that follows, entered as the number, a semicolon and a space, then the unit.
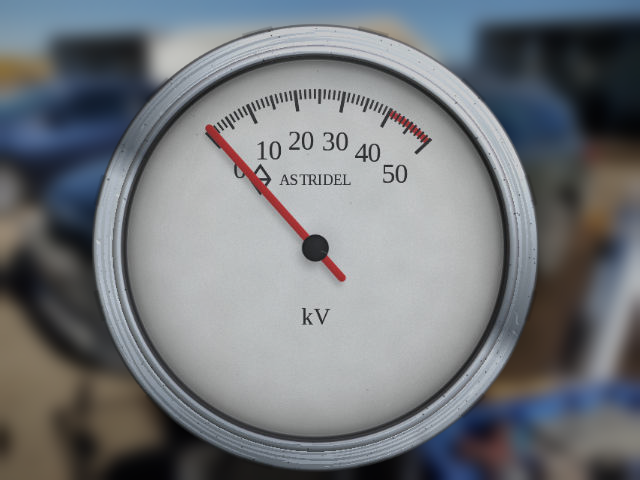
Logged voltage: 1; kV
